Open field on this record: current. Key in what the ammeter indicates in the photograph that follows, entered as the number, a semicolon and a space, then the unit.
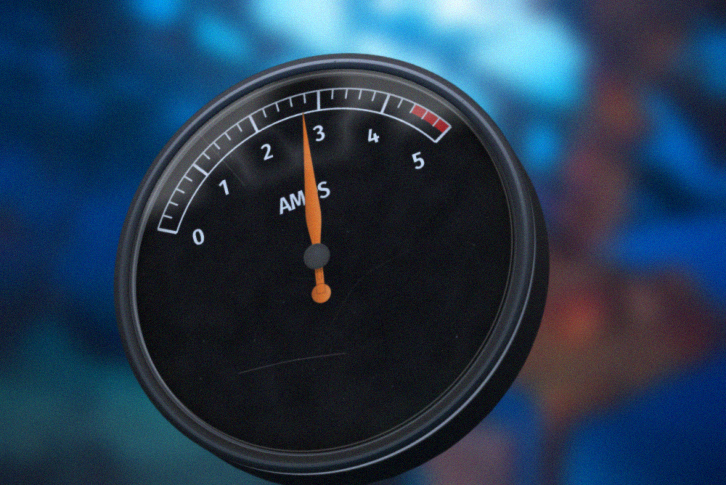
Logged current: 2.8; A
